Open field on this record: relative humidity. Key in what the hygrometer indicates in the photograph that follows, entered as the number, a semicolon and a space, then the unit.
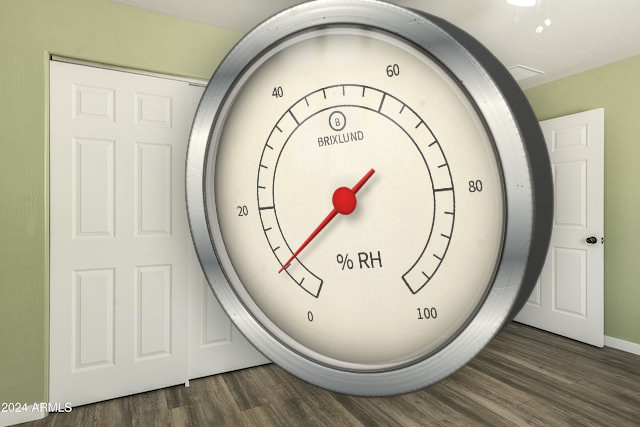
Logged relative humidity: 8; %
